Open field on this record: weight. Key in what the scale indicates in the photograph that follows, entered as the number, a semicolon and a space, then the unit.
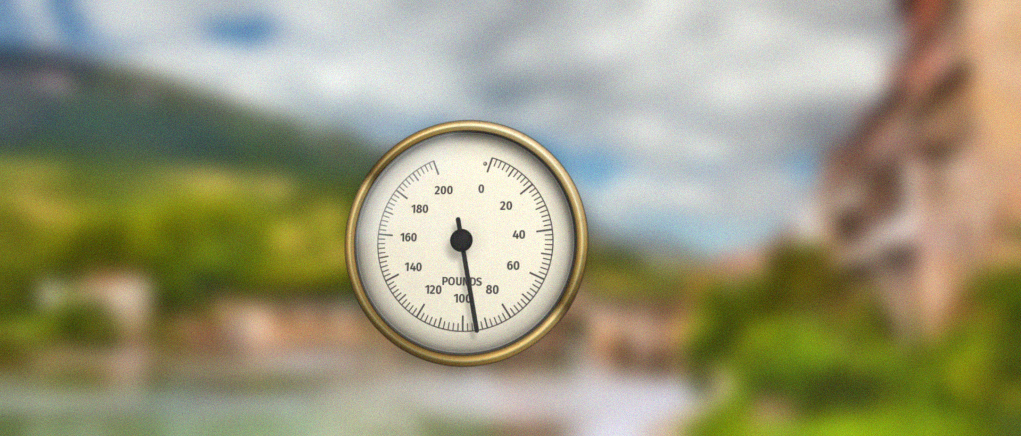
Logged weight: 94; lb
